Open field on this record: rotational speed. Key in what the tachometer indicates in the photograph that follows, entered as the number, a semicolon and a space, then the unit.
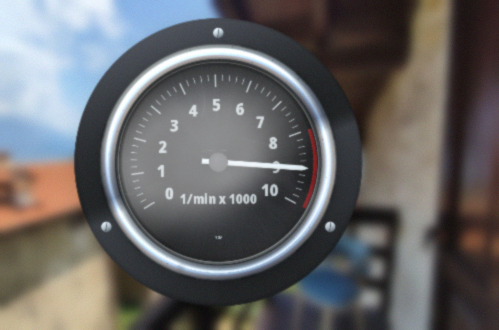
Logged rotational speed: 9000; rpm
